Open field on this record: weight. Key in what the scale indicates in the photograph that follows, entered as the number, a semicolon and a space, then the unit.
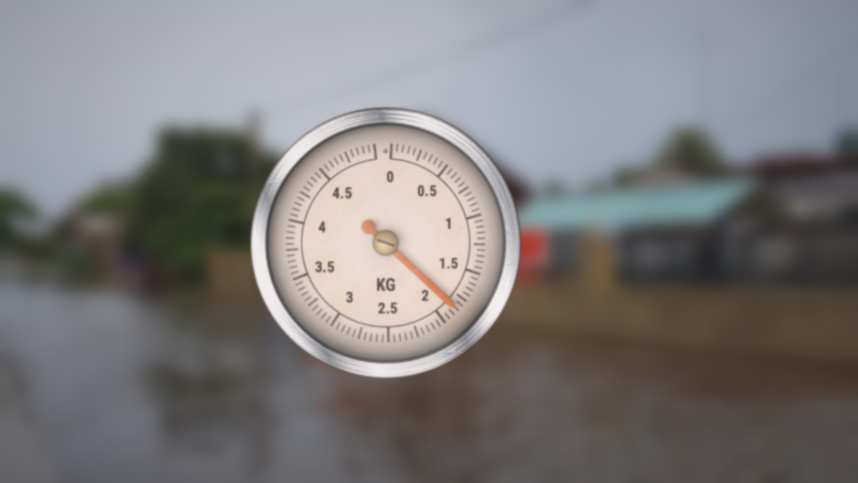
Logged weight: 1.85; kg
